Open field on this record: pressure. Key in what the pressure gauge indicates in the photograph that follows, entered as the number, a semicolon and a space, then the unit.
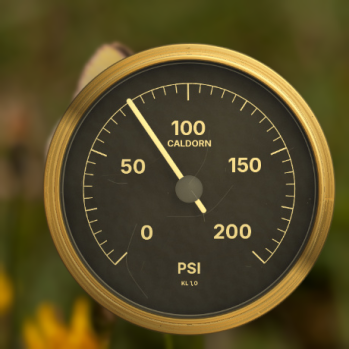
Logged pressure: 75; psi
